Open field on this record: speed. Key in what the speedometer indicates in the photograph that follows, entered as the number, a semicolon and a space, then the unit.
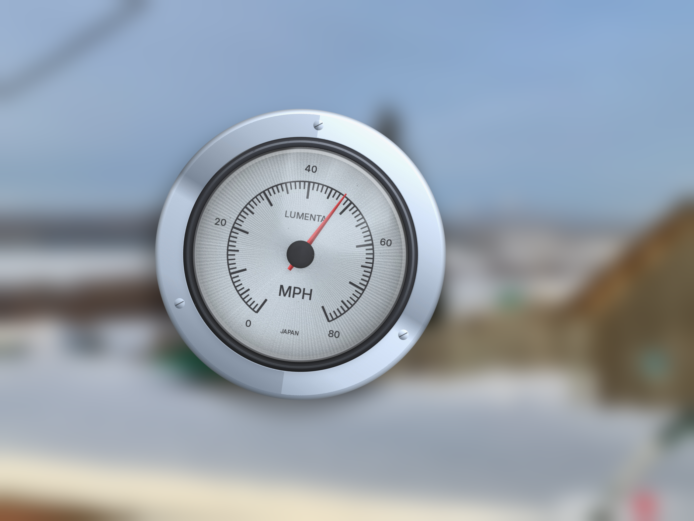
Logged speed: 48; mph
